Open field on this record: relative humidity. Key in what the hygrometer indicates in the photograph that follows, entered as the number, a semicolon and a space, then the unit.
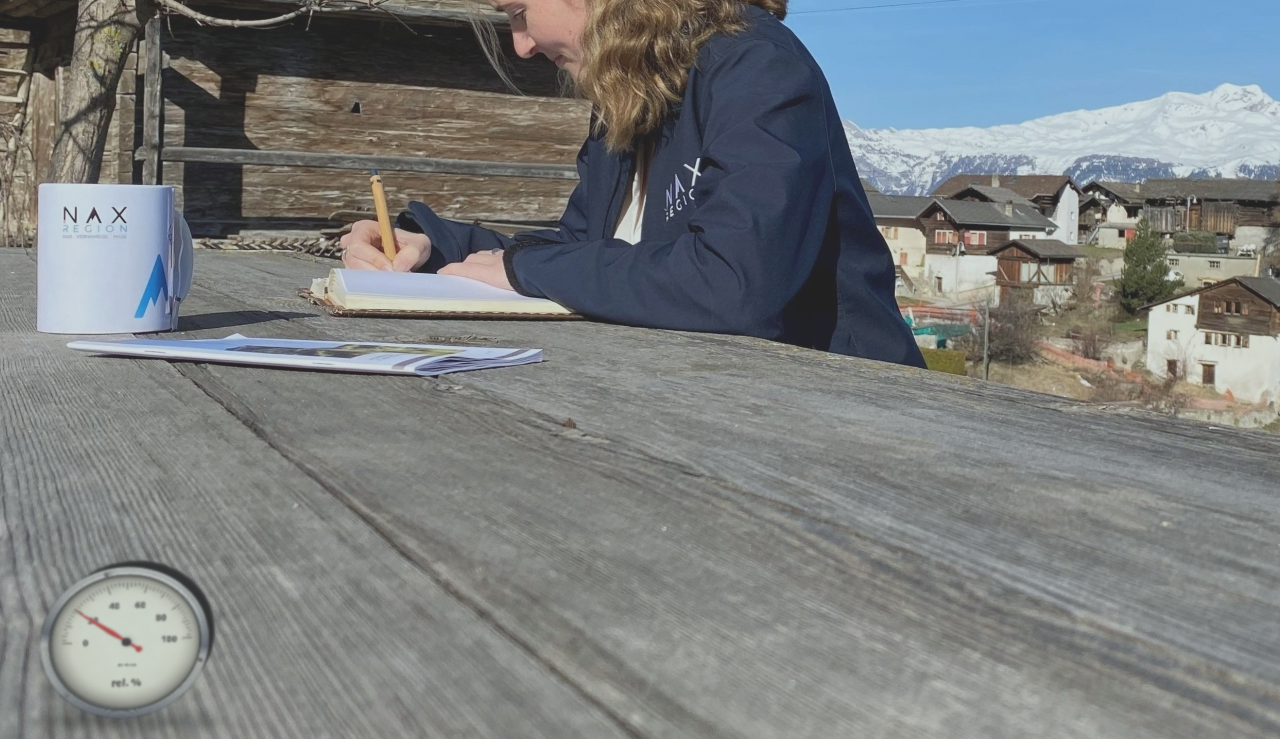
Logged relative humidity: 20; %
